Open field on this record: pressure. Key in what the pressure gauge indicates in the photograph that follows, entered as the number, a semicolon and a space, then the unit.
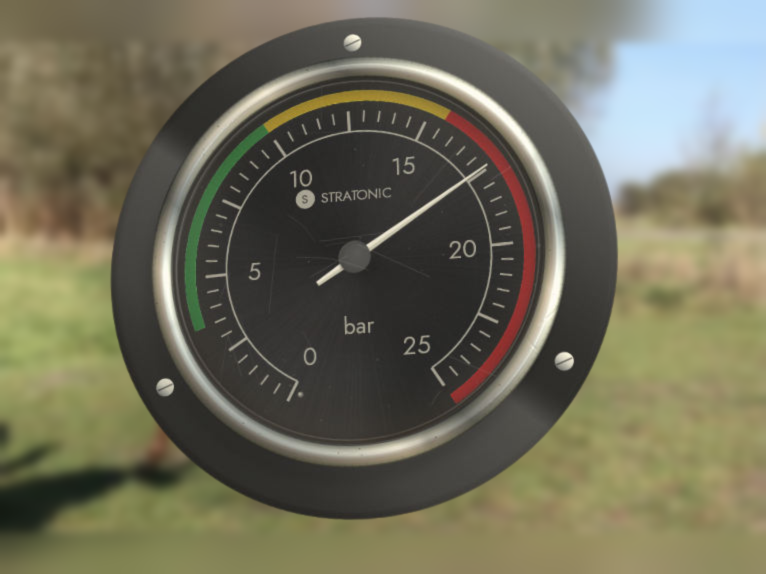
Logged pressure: 17.5; bar
